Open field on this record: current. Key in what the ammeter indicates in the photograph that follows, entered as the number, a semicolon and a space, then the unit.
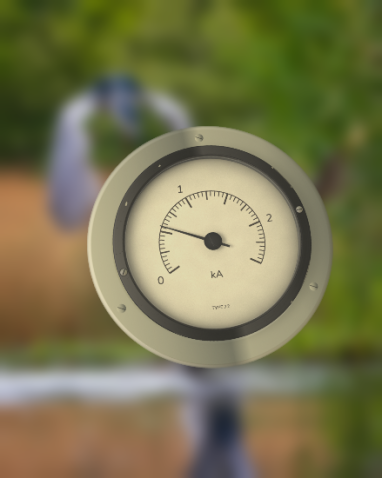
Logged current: 0.55; kA
